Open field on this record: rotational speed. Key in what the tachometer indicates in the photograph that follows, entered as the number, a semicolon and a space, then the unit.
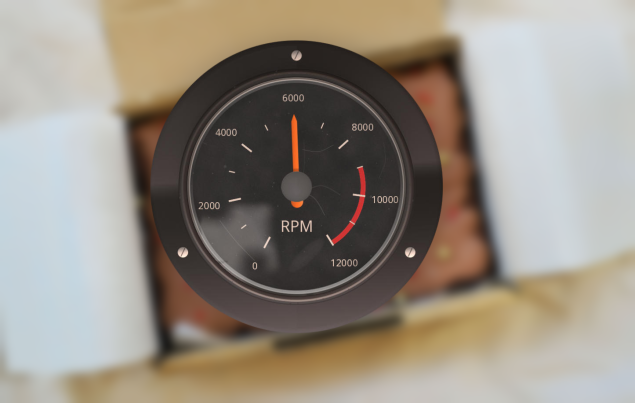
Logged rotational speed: 6000; rpm
